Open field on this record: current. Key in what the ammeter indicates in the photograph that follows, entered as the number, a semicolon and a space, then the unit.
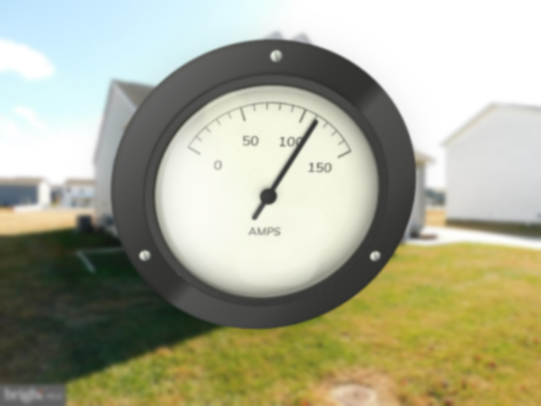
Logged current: 110; A
